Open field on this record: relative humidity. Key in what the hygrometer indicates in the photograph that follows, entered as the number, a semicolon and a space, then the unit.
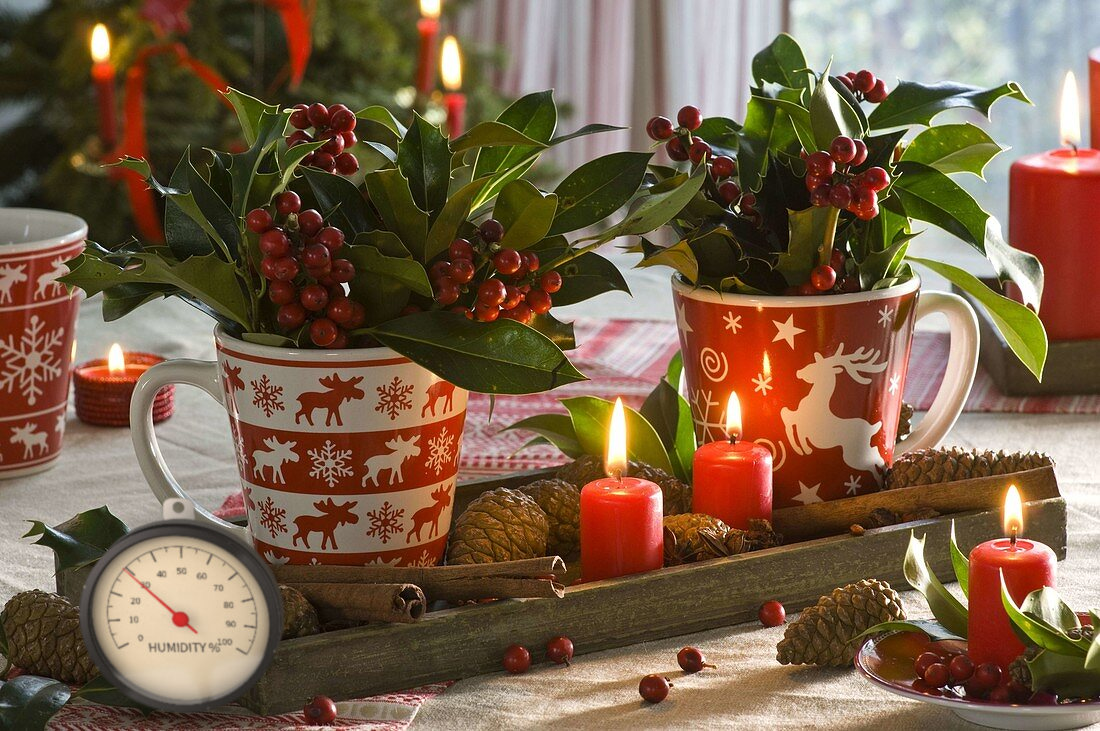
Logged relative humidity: 30; %
